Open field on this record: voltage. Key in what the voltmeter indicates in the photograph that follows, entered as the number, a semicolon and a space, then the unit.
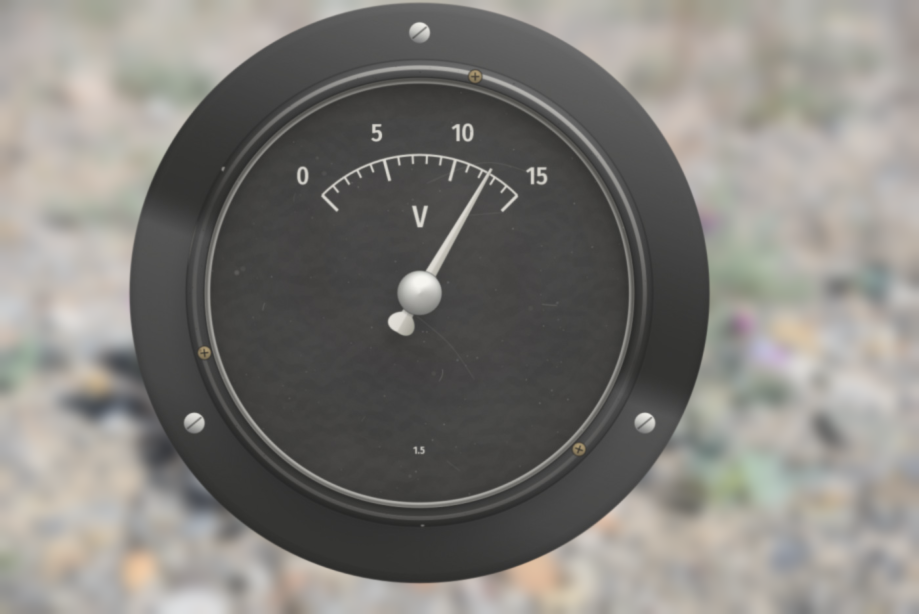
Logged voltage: 12.5; V
